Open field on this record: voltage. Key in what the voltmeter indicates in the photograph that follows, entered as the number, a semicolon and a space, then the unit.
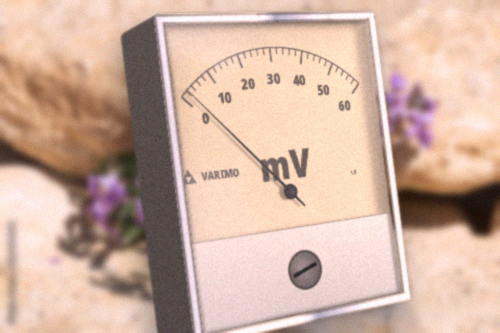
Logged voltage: 2; mV
